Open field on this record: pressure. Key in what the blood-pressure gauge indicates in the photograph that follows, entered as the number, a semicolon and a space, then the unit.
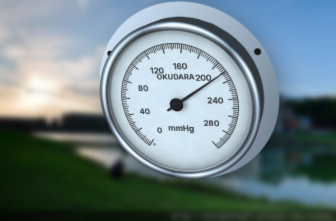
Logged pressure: 210; mmHg
